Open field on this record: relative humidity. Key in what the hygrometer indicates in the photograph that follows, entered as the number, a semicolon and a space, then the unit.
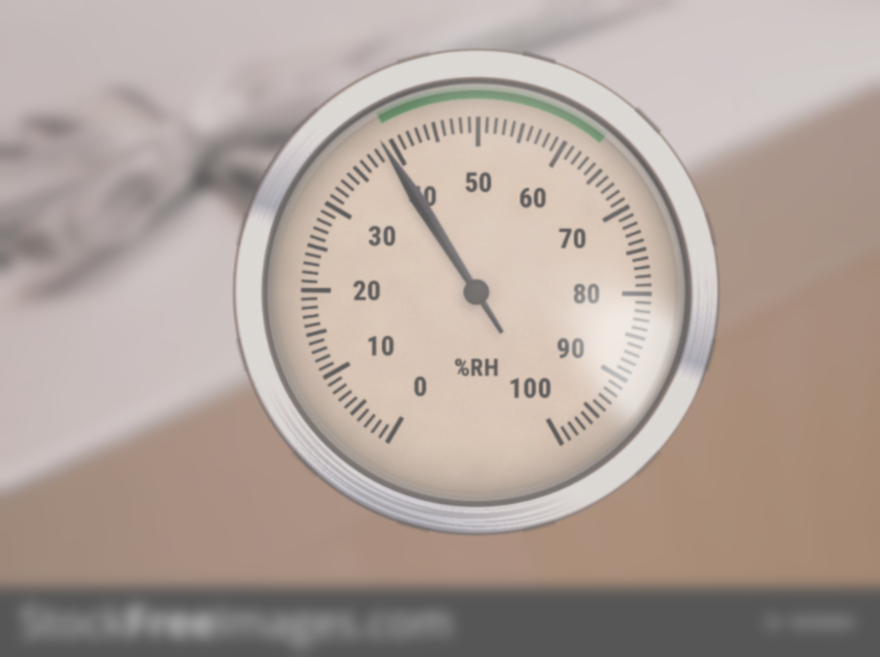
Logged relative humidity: 39; %
